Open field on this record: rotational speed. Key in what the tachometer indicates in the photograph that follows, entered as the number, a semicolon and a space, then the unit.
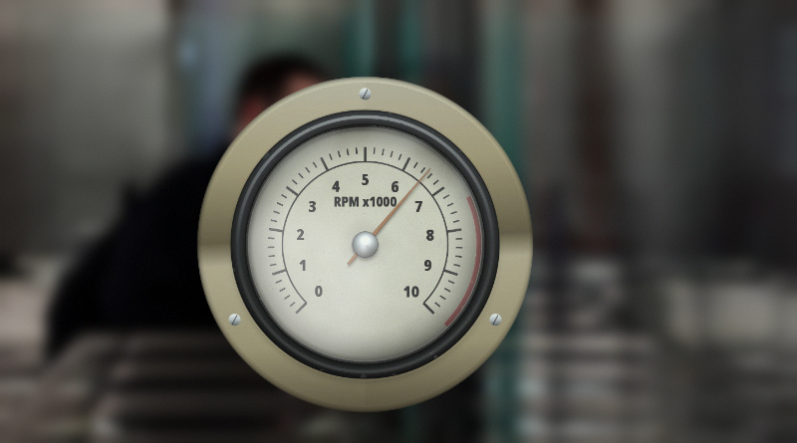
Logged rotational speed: 6500; rpm
